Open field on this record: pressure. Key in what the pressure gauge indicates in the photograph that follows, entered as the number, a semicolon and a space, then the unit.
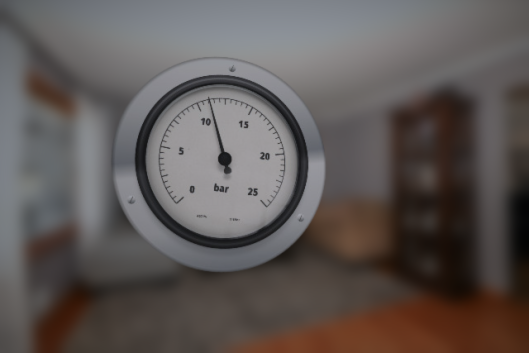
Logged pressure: 11; bar
